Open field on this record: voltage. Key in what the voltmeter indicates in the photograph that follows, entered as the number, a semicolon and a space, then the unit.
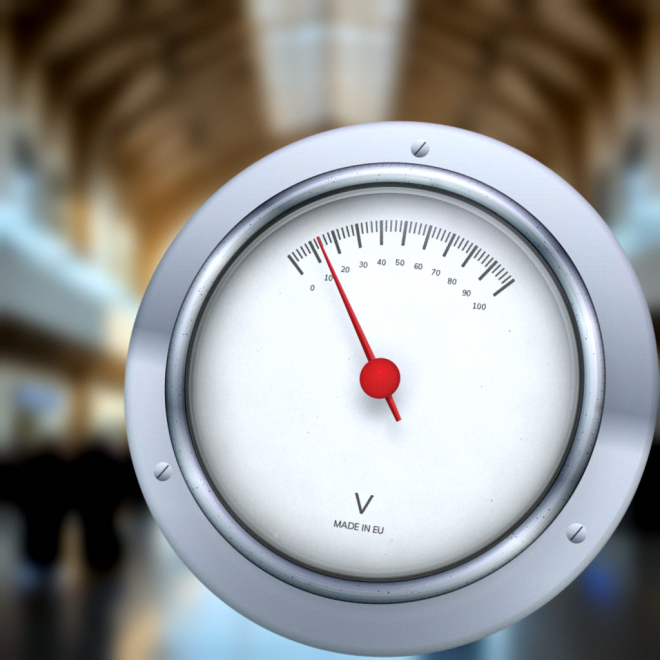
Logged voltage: 14; V
